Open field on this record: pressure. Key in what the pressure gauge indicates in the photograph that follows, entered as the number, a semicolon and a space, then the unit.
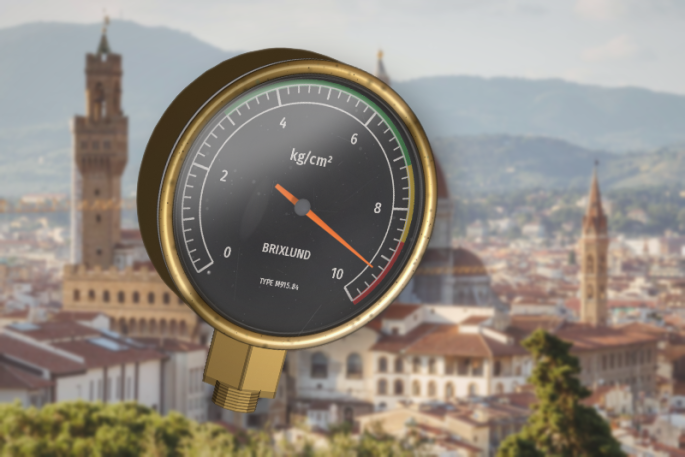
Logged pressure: 9.3; kg/cm²
